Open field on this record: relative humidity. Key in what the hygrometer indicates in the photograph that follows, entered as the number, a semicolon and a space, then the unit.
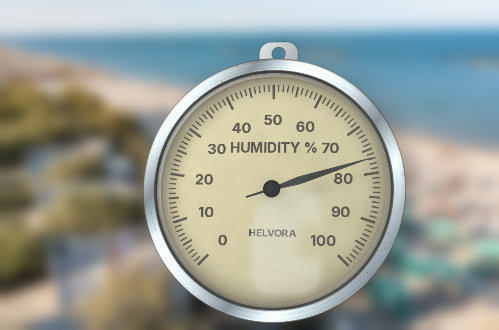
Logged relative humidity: 77; %
